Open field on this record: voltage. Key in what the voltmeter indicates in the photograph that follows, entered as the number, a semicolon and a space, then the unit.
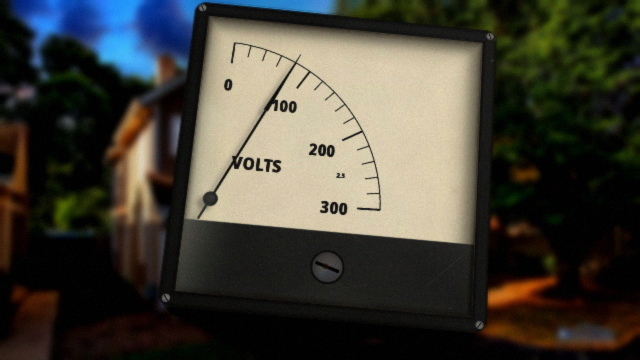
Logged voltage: 80; V
